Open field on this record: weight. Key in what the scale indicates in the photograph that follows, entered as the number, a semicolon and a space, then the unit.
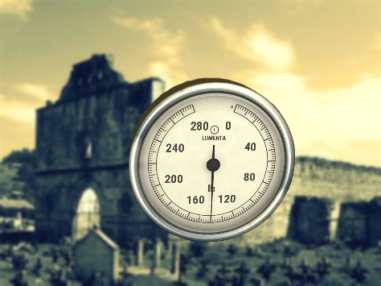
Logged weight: 140; lb
